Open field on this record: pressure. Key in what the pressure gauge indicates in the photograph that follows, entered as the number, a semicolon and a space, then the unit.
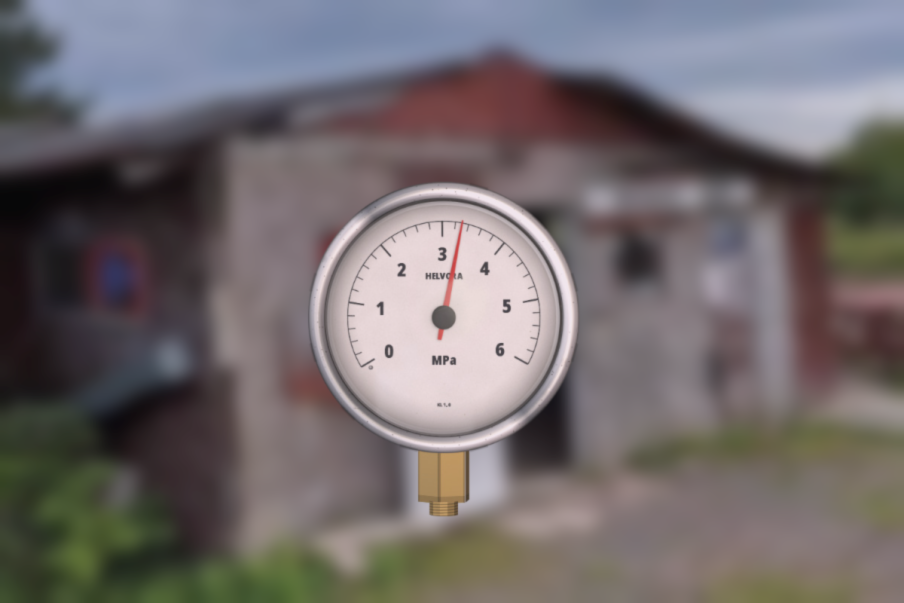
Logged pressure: 3.3; MPa
